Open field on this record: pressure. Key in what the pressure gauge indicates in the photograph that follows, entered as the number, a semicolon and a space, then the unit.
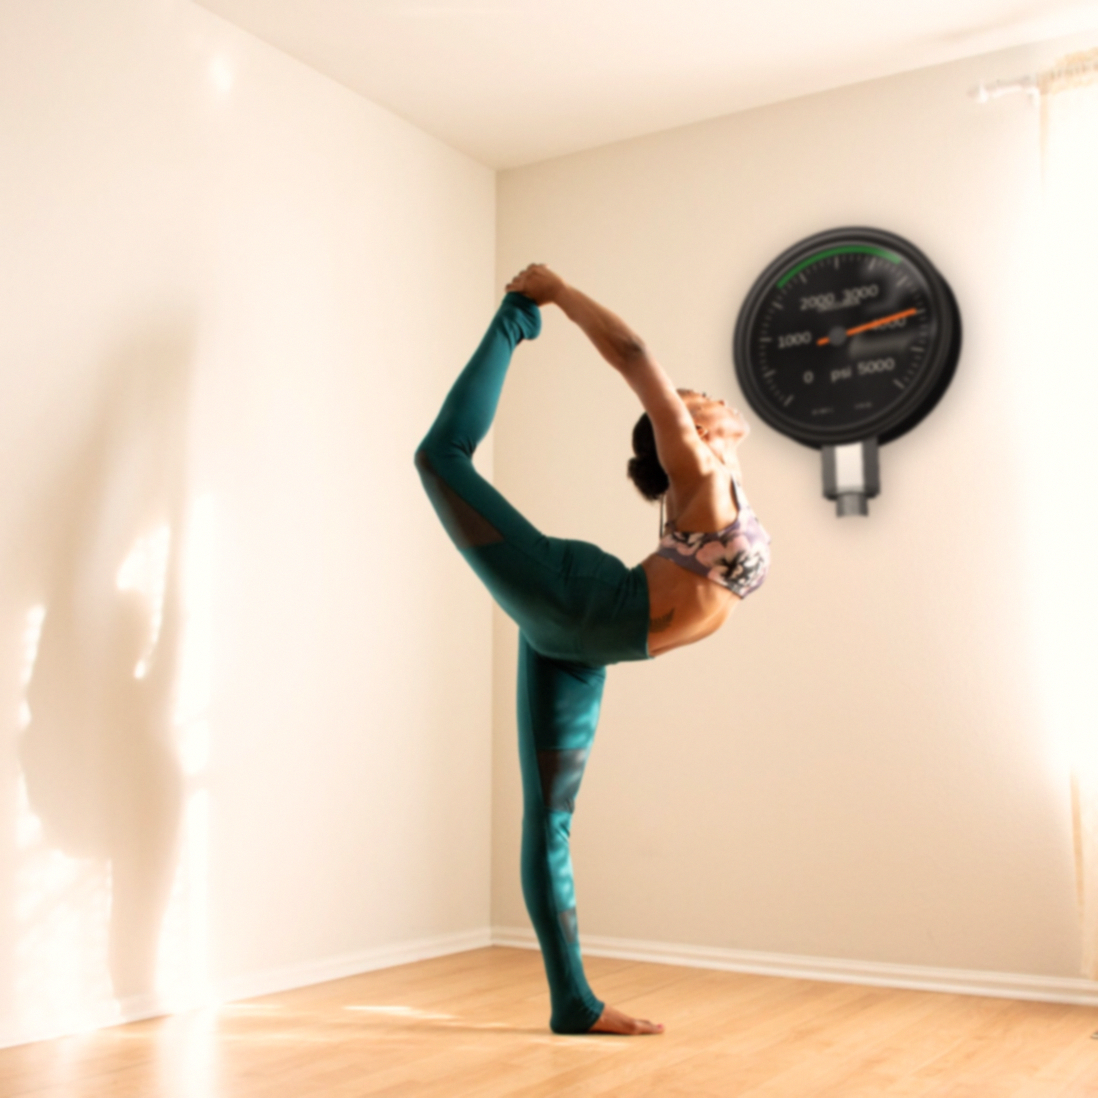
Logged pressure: 4000; psi
